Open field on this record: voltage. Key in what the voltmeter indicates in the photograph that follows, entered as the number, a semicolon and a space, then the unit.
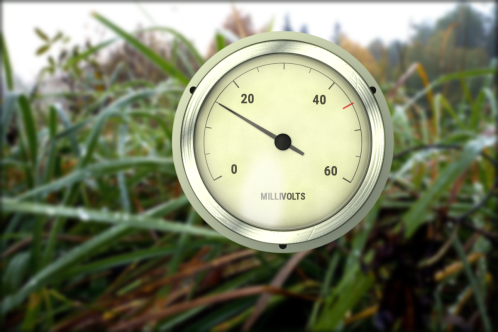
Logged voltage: 15; mV
